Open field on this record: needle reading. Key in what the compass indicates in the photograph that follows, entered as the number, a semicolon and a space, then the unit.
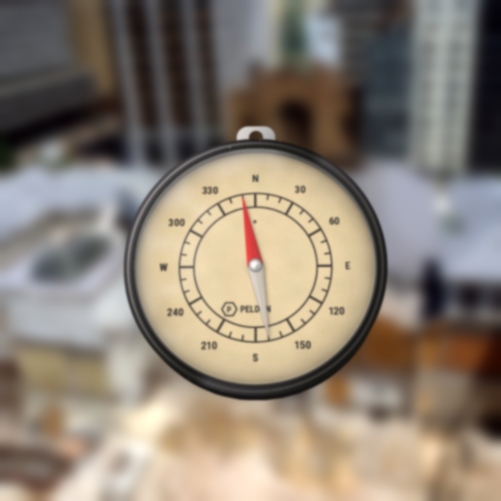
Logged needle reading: 350; °
